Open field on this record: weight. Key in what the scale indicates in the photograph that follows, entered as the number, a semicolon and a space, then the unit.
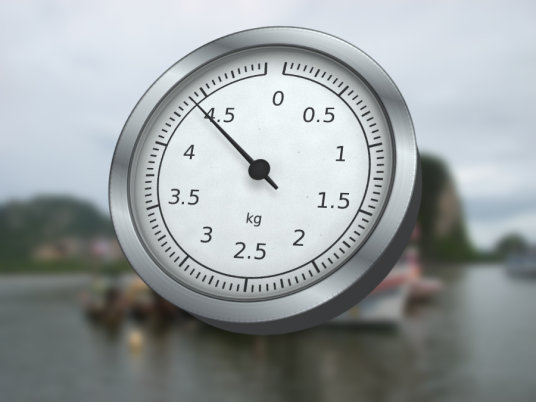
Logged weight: 4.4; kg
